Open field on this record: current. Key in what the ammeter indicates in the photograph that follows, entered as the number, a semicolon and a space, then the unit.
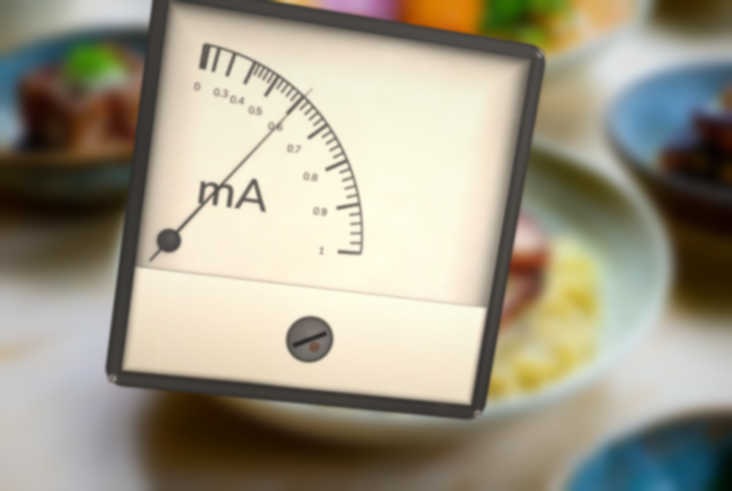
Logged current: 0.6; mA
